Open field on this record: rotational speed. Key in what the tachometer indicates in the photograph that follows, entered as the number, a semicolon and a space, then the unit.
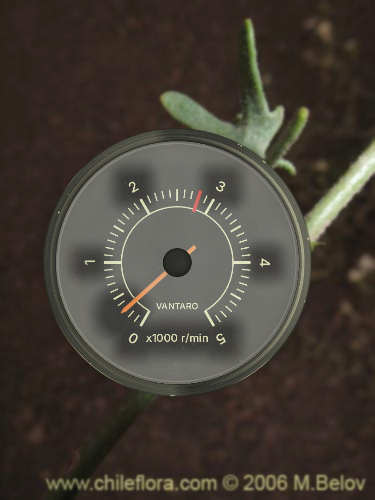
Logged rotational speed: 300; rpm
